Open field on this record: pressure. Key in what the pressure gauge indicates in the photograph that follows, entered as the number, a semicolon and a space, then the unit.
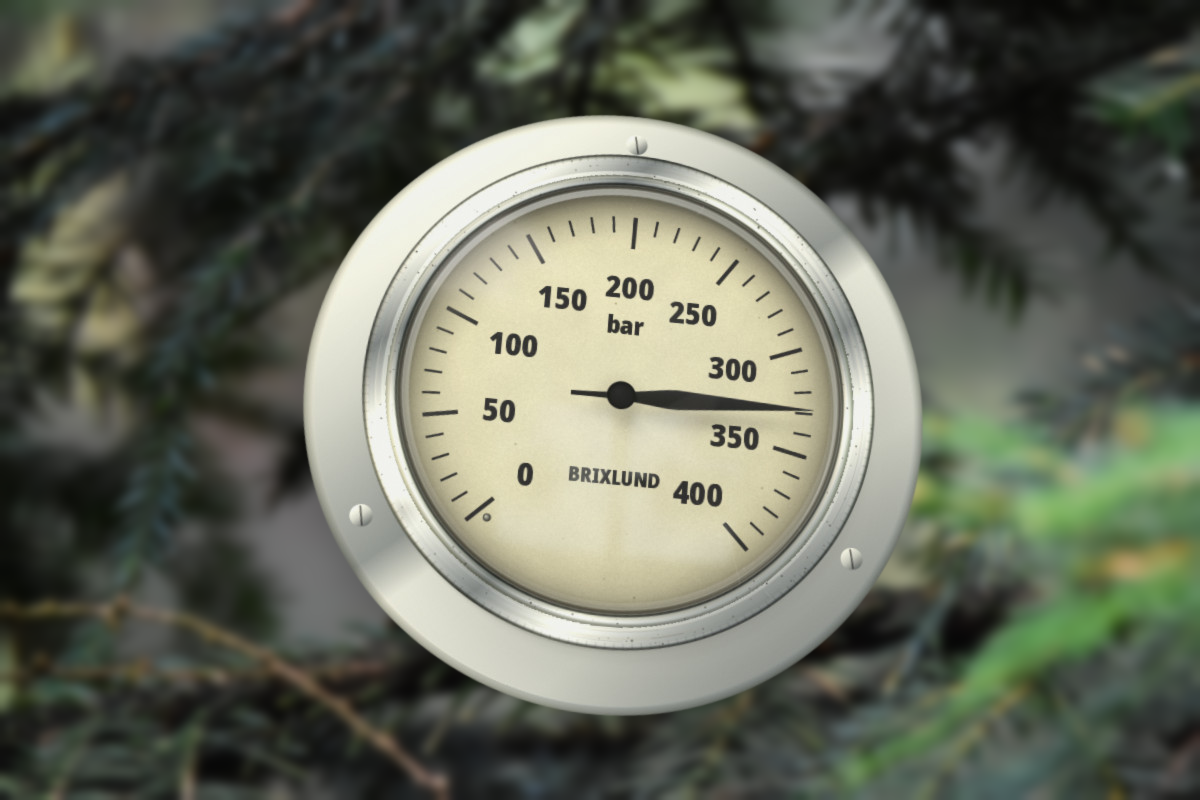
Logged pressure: 330; bar
